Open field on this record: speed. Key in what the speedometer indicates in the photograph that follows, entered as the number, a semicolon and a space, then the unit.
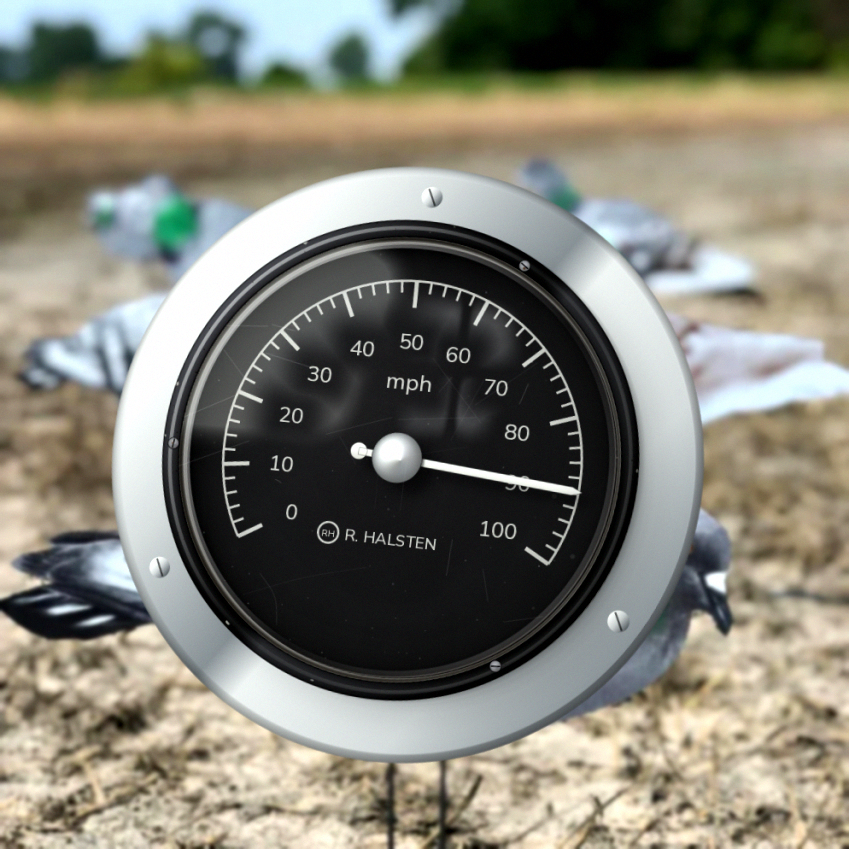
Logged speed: 90; mph
